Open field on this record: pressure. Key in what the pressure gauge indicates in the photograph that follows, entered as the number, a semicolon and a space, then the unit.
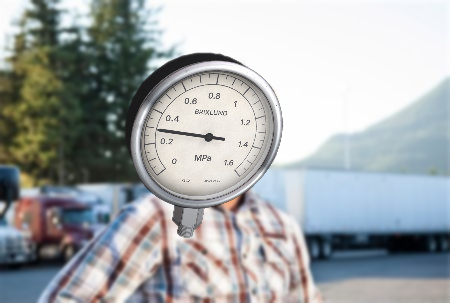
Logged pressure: 0.3; MPa
